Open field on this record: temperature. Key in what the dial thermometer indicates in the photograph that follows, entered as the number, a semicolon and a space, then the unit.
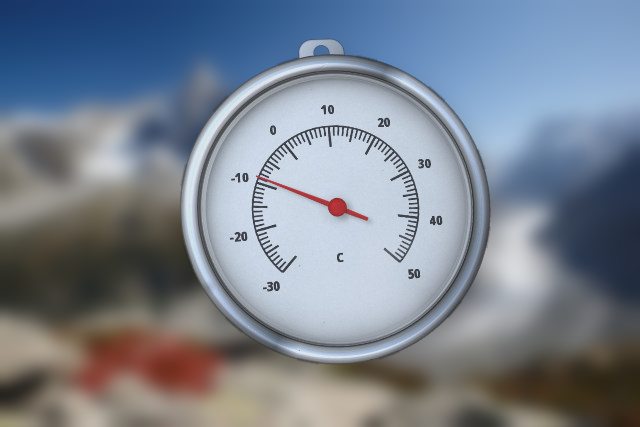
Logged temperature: -9; °C
